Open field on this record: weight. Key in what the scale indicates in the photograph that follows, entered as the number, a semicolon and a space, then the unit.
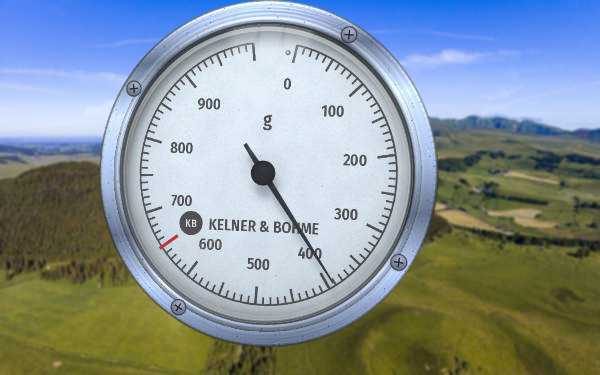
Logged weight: 390; g
